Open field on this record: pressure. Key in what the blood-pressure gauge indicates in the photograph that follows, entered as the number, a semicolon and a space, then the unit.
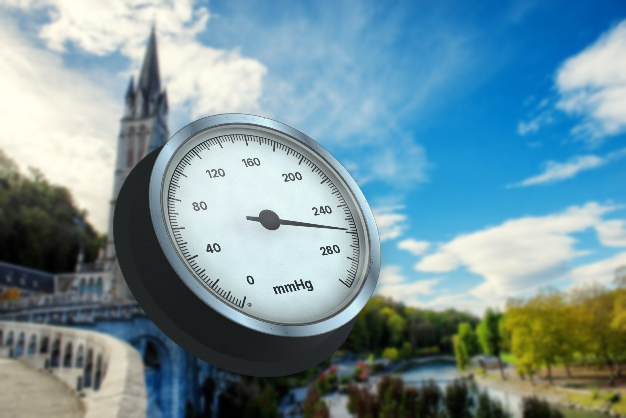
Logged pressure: 260; mmHg
